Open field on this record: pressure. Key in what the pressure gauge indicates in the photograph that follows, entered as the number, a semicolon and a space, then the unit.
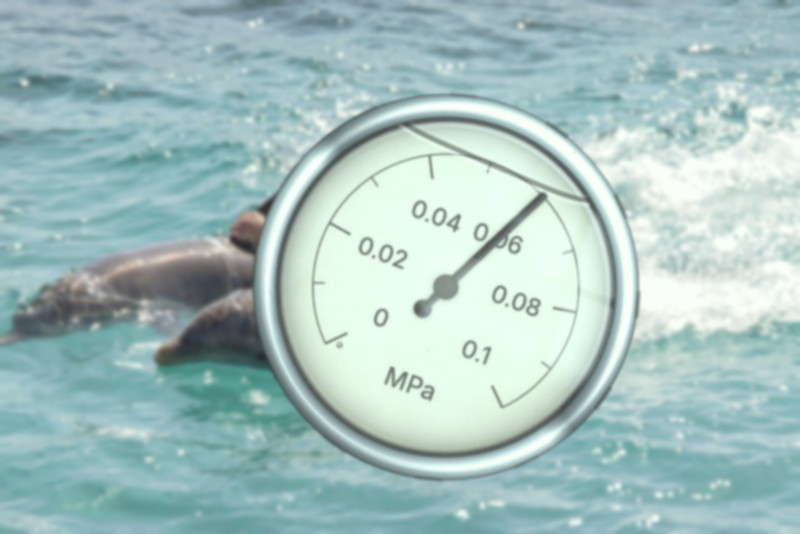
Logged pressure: 0.06; MPa
